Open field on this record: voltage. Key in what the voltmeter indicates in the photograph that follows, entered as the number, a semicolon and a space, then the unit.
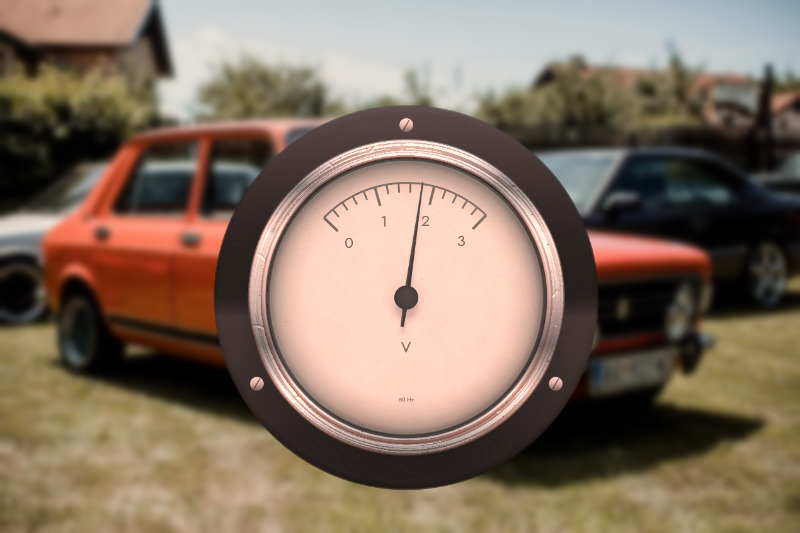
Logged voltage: 1.8; V
